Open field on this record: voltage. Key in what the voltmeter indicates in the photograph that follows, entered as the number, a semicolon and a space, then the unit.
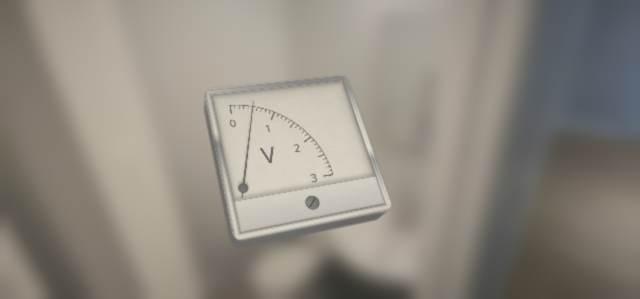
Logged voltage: 0.5; V
